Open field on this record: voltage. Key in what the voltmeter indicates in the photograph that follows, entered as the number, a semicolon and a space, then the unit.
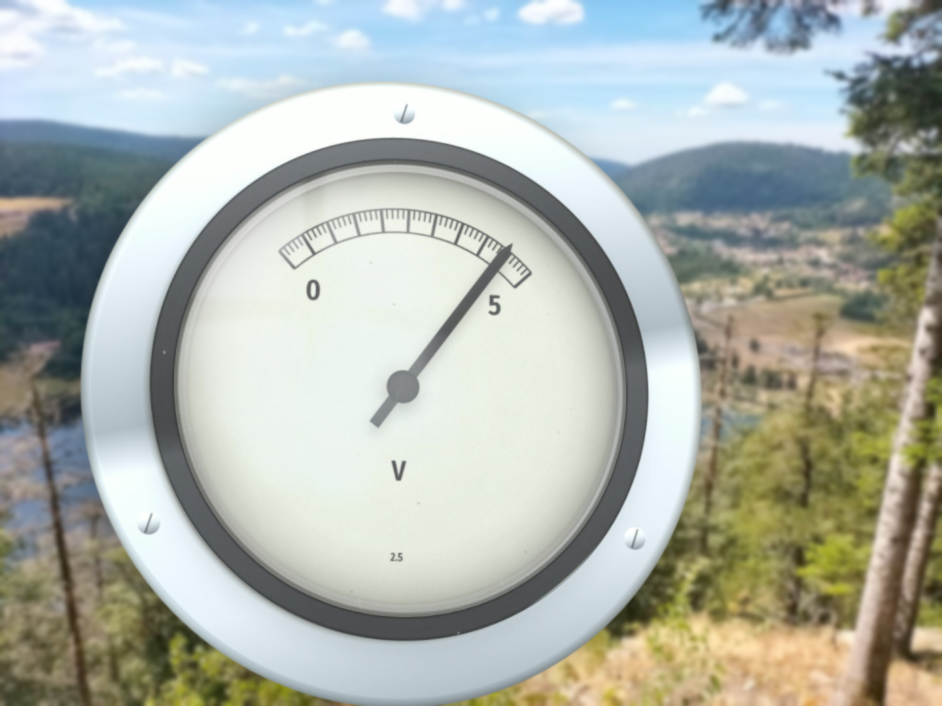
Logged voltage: 4.4; V
